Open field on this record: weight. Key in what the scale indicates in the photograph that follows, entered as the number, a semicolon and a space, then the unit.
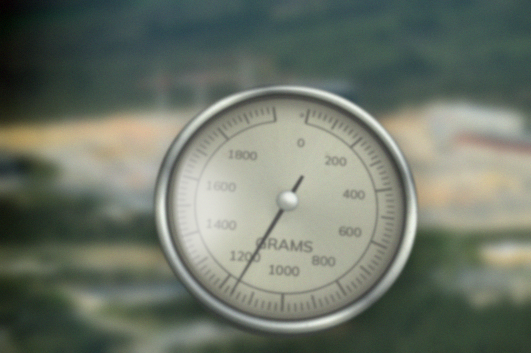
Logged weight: 1160; g
